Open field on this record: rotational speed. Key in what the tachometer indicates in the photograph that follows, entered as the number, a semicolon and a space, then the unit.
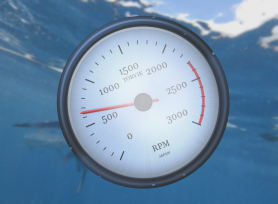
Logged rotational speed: 650; rpm
